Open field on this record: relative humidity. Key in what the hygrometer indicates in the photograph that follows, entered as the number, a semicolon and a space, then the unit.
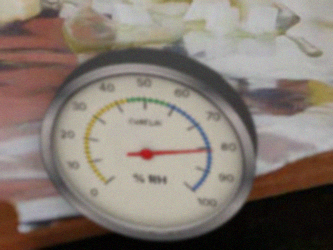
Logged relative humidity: 80; %
